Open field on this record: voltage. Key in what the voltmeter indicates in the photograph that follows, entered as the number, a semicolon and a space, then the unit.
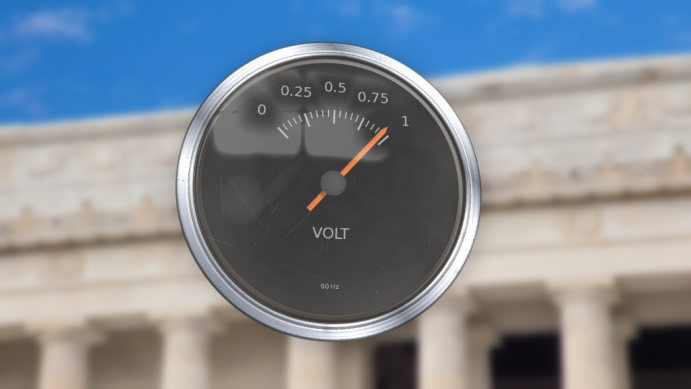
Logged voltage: 0.95; V
